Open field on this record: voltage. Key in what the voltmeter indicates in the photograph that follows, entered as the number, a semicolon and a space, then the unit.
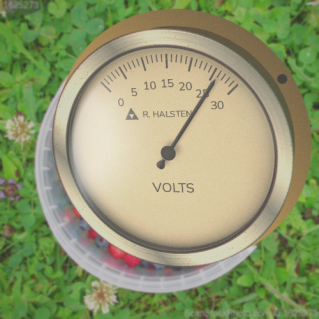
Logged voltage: 26; V
